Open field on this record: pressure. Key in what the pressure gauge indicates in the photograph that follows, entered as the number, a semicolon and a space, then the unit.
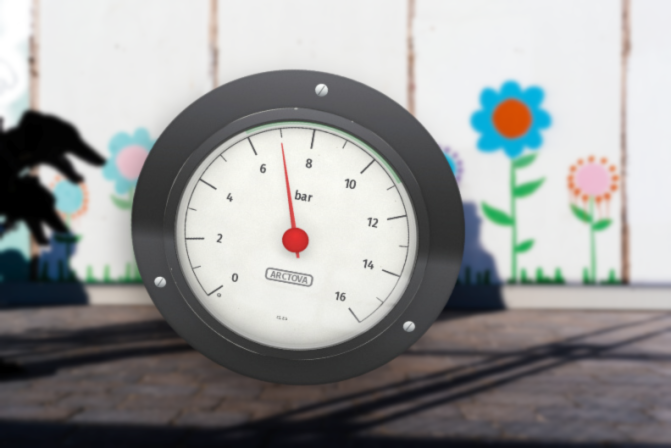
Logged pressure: 7; bar
